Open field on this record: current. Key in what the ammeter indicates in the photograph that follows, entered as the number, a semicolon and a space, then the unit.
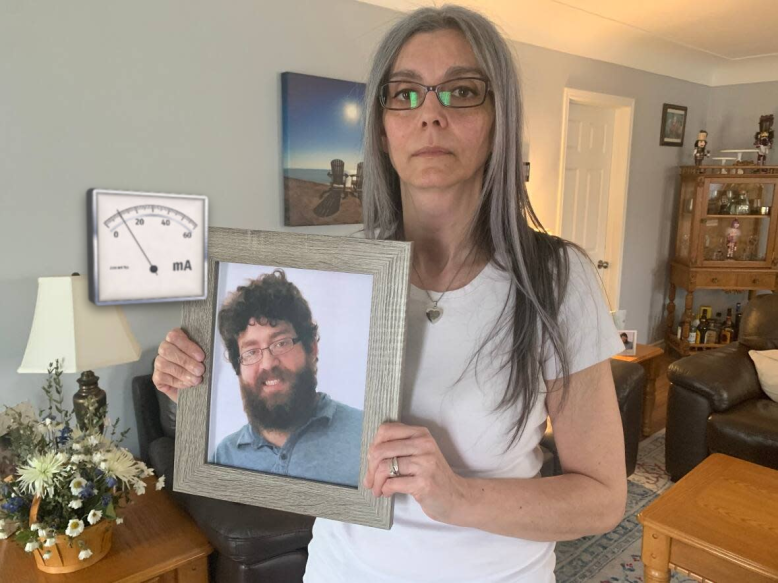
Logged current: 10; mA
